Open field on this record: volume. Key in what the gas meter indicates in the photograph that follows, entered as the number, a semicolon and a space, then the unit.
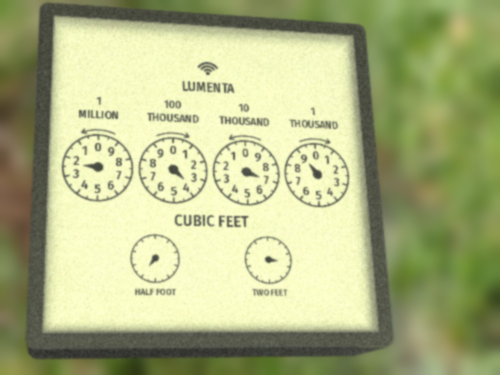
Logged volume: 236900; ft³
